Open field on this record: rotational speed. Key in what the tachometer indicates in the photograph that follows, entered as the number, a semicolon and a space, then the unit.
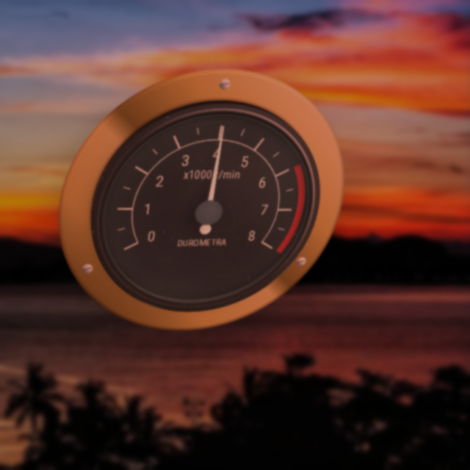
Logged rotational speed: 4000; rpm
